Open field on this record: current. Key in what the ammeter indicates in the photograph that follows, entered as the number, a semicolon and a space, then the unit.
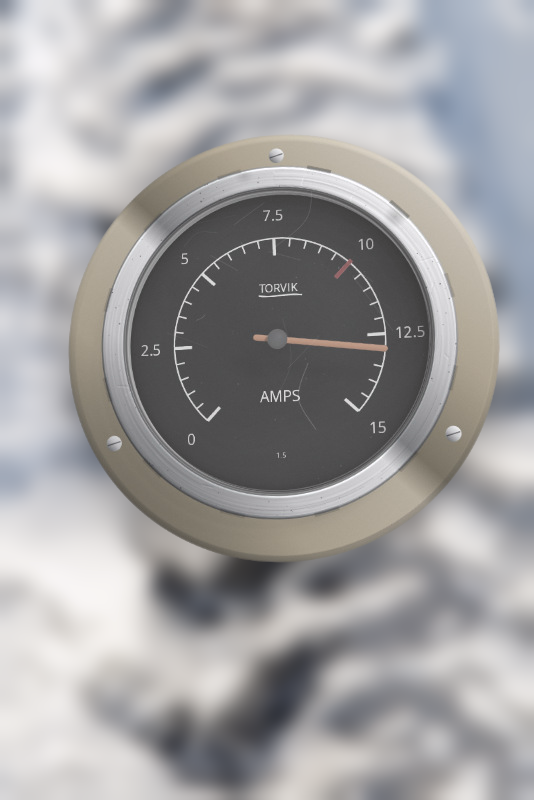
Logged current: 13; A
